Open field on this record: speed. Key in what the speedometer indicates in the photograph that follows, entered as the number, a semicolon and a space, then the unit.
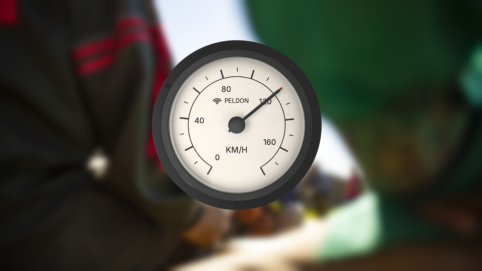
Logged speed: 120; km/h
